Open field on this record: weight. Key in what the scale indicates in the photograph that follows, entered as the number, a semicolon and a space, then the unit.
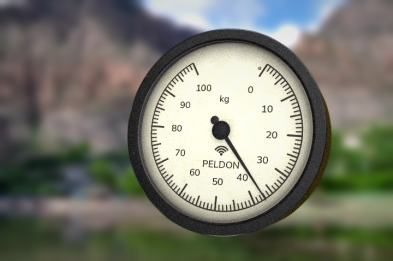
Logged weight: 37; kg
